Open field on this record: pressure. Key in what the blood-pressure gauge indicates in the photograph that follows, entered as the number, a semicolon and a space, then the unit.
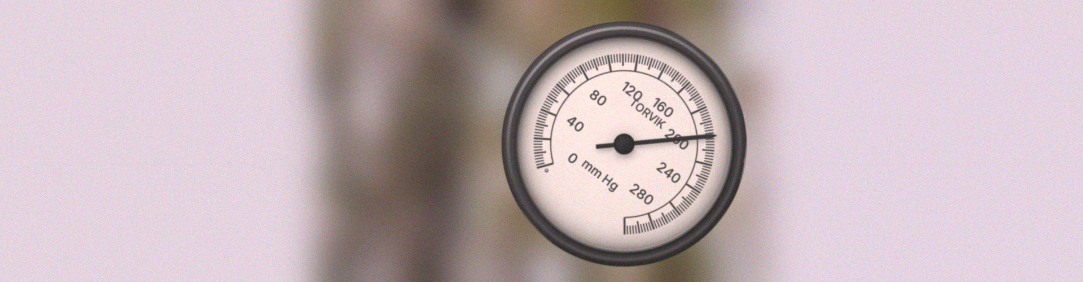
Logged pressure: 200; mmHg
